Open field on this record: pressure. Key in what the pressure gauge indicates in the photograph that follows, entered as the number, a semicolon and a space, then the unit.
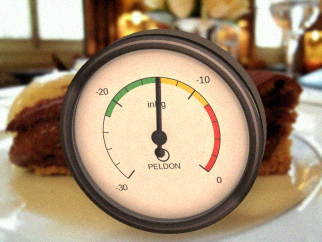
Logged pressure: -14; inHg
